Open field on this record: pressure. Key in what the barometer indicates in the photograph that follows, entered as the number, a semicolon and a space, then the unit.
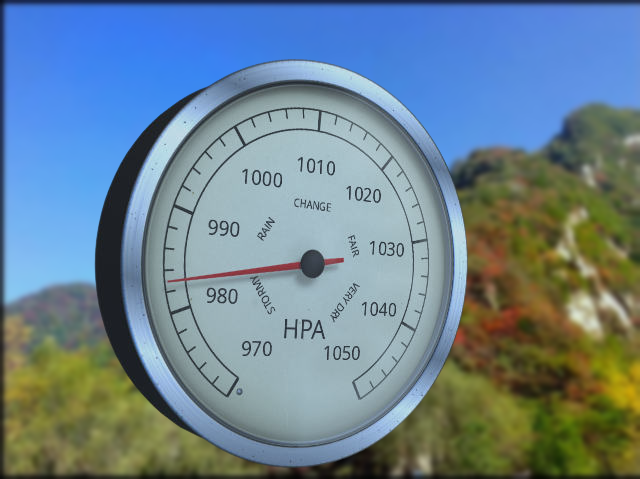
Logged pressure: 983; hPa
